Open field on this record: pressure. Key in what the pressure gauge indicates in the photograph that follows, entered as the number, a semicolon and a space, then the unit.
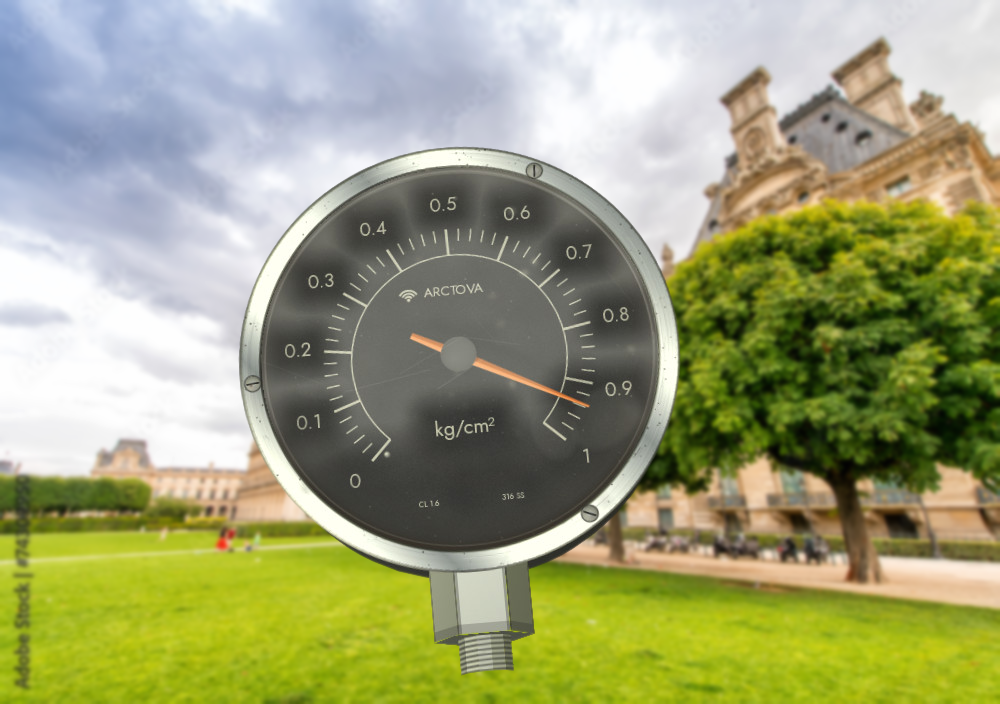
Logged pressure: 0.94; kg/cm²
